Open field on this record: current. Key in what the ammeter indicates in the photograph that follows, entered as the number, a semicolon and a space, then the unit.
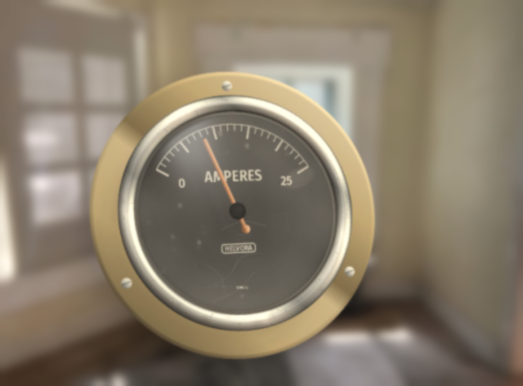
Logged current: 8; A
